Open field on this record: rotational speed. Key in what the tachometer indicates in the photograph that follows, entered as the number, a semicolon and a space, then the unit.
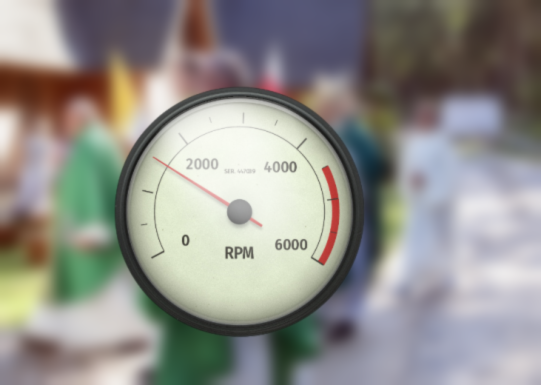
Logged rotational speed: 1500; rpm
